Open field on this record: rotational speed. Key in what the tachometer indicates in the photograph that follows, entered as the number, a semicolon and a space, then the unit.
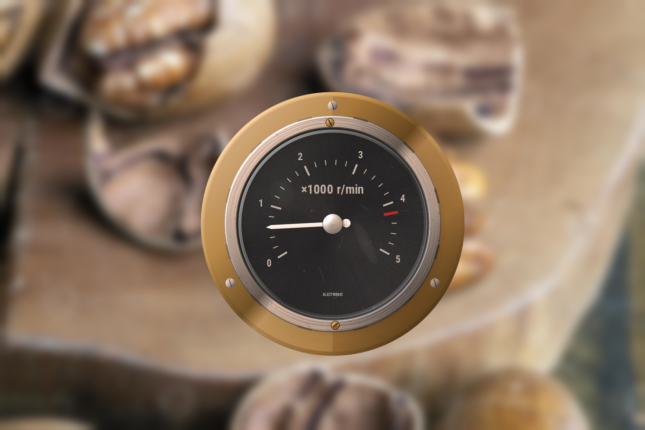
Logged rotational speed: 600; rpm
